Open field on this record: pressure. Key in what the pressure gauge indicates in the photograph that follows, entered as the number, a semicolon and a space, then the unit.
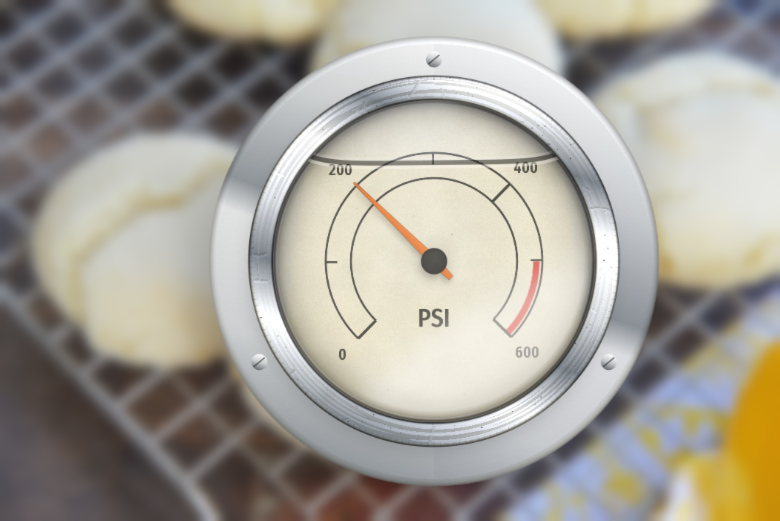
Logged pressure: 200; psi
